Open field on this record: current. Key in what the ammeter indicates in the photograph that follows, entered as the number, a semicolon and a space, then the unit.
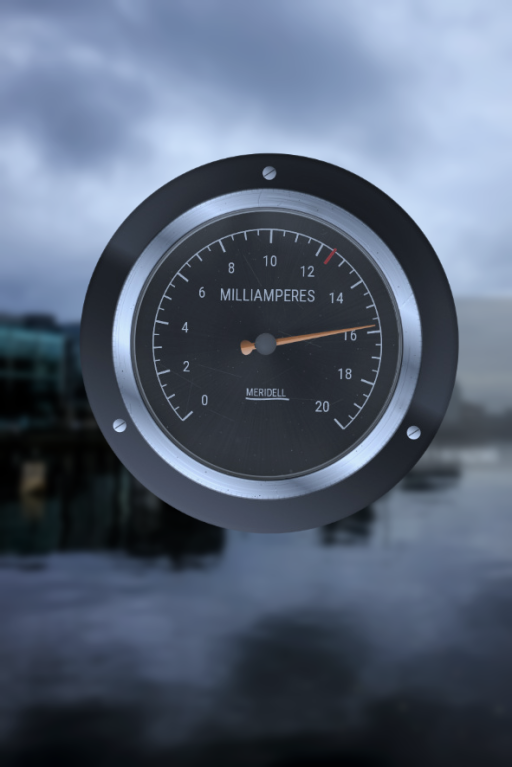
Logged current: 15.75; mA
